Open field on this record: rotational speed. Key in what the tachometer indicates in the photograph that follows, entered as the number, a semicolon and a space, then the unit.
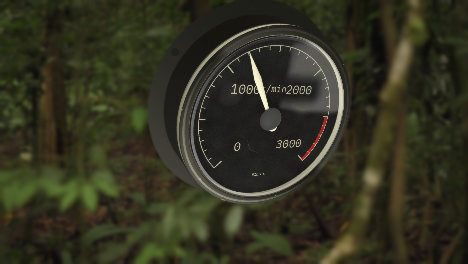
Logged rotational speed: 1200; rpm
